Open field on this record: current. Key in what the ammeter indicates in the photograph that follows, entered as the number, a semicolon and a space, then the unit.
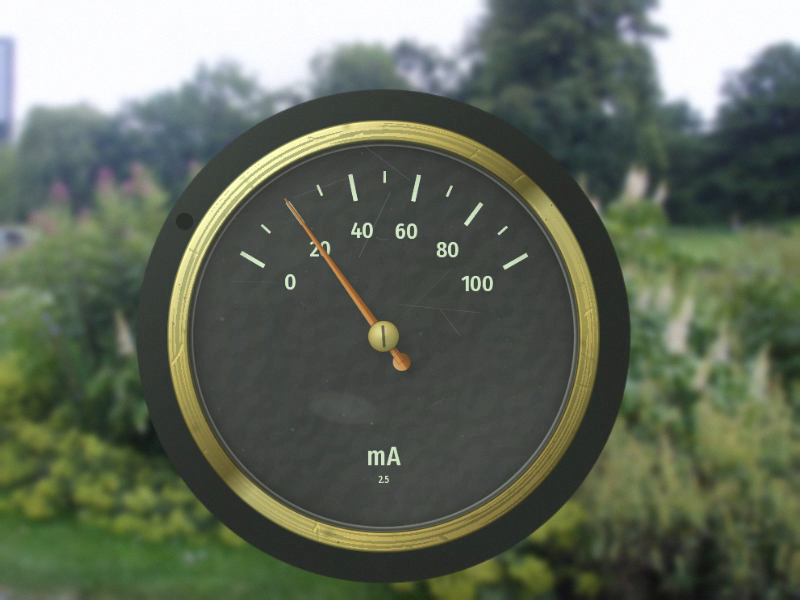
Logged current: 20; mA
